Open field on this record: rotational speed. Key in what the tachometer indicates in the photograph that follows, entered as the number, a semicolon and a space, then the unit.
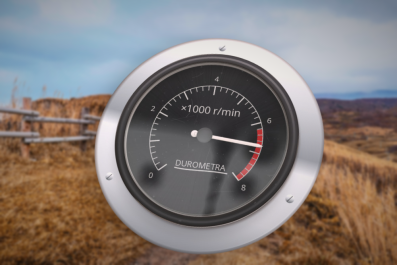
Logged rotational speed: 6800; rpm
